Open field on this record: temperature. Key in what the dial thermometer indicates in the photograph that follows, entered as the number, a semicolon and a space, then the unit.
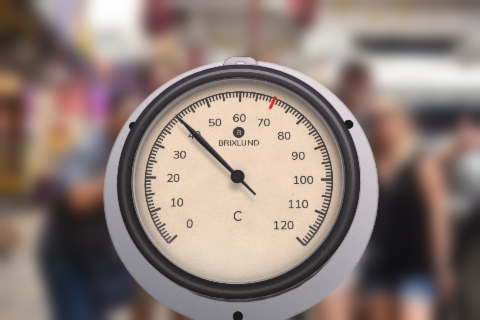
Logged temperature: 40; °C
